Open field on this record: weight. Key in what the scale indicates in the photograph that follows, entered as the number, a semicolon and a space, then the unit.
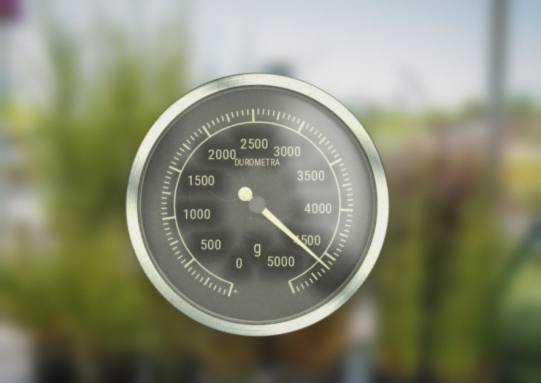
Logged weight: 4600; g
